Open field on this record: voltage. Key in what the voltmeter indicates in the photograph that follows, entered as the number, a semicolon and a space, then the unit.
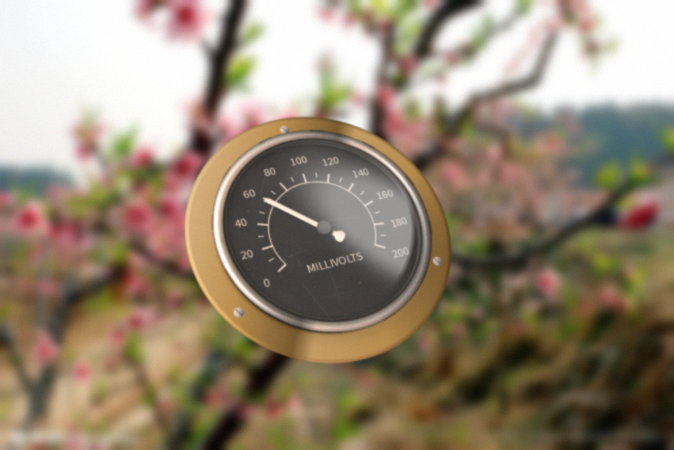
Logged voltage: 60; mV
